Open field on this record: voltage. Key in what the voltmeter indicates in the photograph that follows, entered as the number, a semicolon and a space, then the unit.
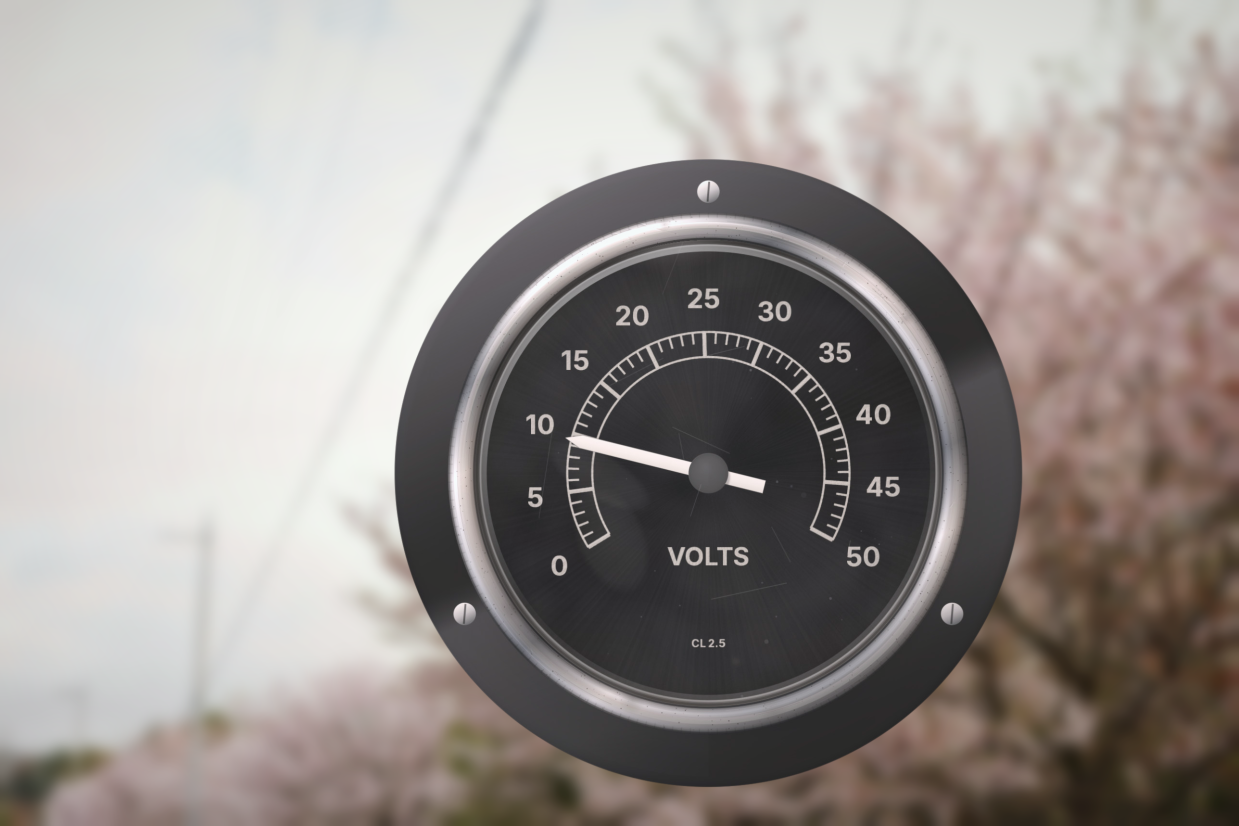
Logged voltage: 9.5; V
